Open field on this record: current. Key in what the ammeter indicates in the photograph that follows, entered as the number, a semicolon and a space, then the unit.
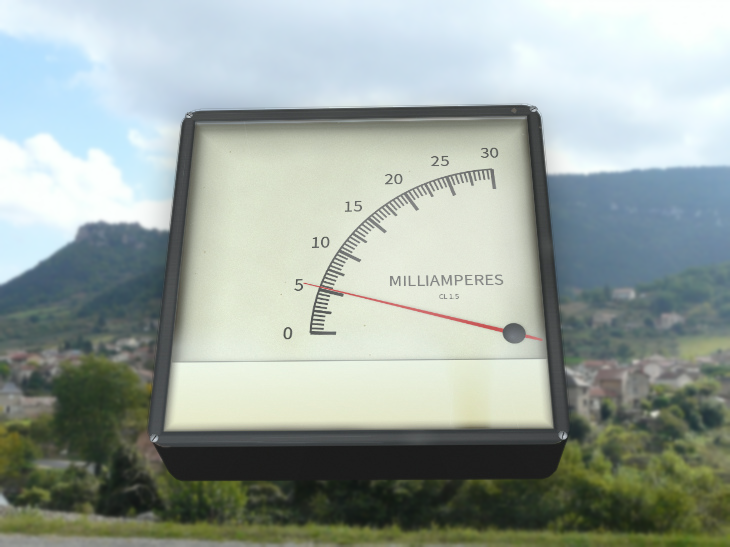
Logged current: 5; mA
